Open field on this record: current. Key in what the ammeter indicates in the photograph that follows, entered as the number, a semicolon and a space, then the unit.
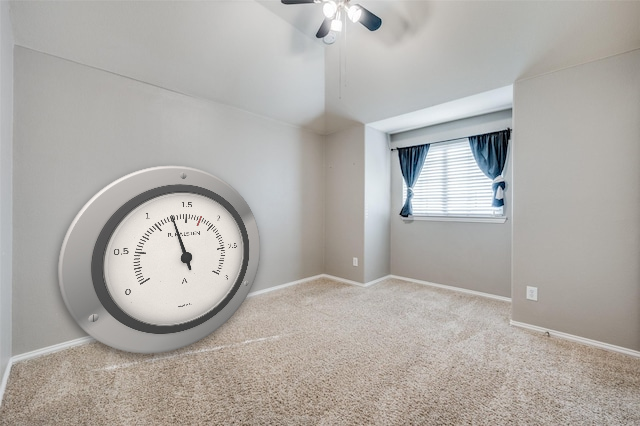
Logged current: 1.25; A
